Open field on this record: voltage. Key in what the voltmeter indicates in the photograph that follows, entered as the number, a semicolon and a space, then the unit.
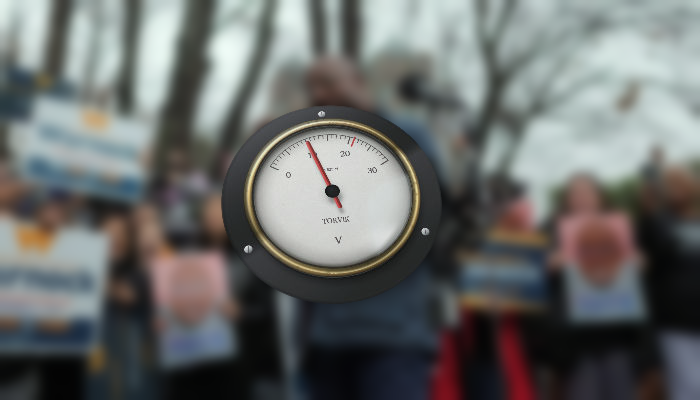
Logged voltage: 10; V
